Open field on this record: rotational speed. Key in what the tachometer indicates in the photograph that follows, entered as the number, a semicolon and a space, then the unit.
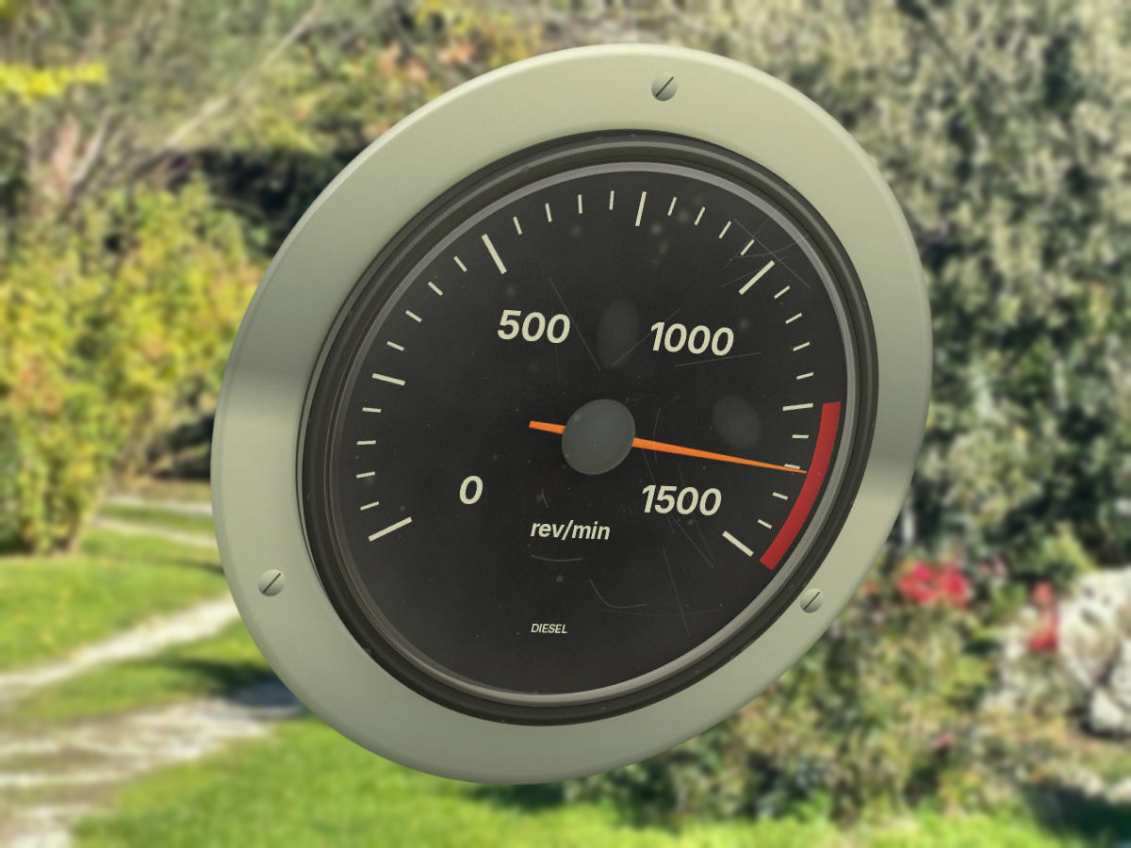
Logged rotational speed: 1350; rpm
